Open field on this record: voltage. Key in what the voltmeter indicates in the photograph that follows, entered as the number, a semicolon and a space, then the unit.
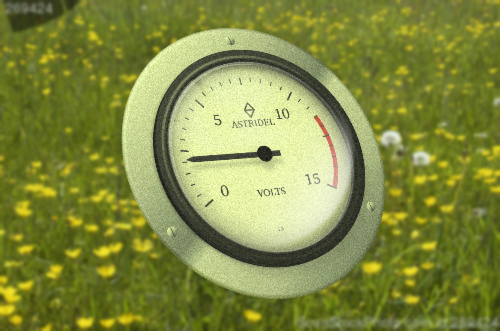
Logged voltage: 2; V
